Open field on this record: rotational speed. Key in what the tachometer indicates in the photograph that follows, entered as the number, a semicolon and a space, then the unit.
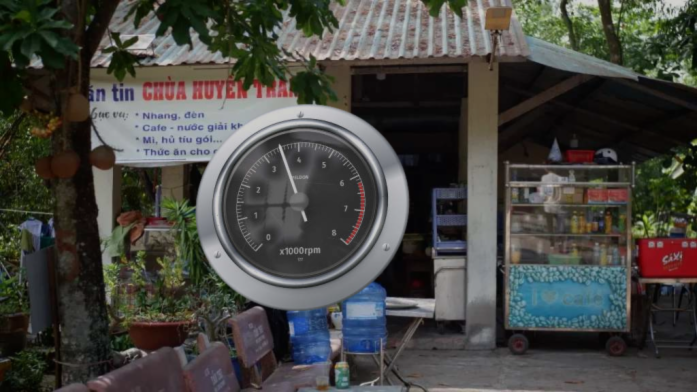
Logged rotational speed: 3500; rpm
